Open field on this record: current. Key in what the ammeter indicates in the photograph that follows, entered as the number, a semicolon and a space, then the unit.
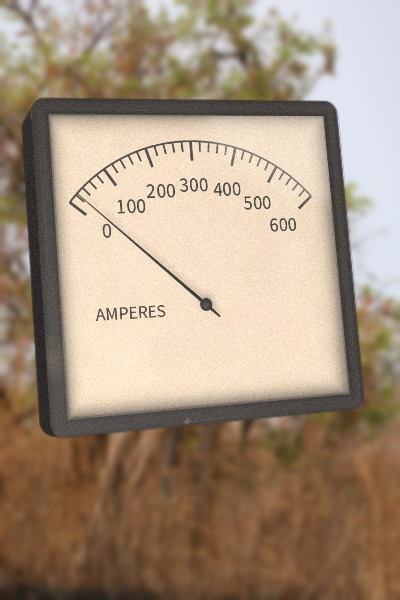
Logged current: 20; A
